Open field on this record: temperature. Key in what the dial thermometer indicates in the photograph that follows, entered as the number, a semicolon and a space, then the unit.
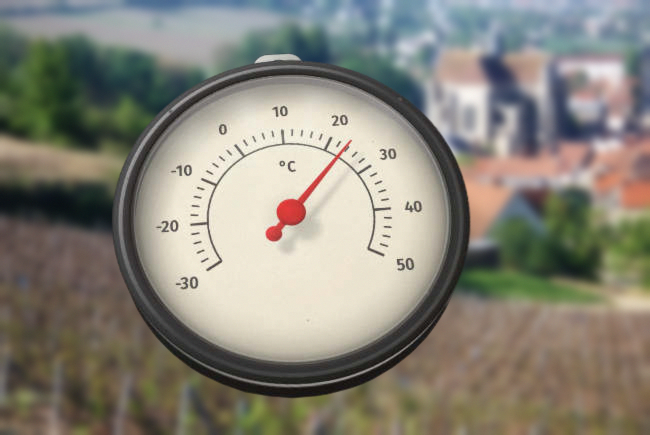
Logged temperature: 24; °C
